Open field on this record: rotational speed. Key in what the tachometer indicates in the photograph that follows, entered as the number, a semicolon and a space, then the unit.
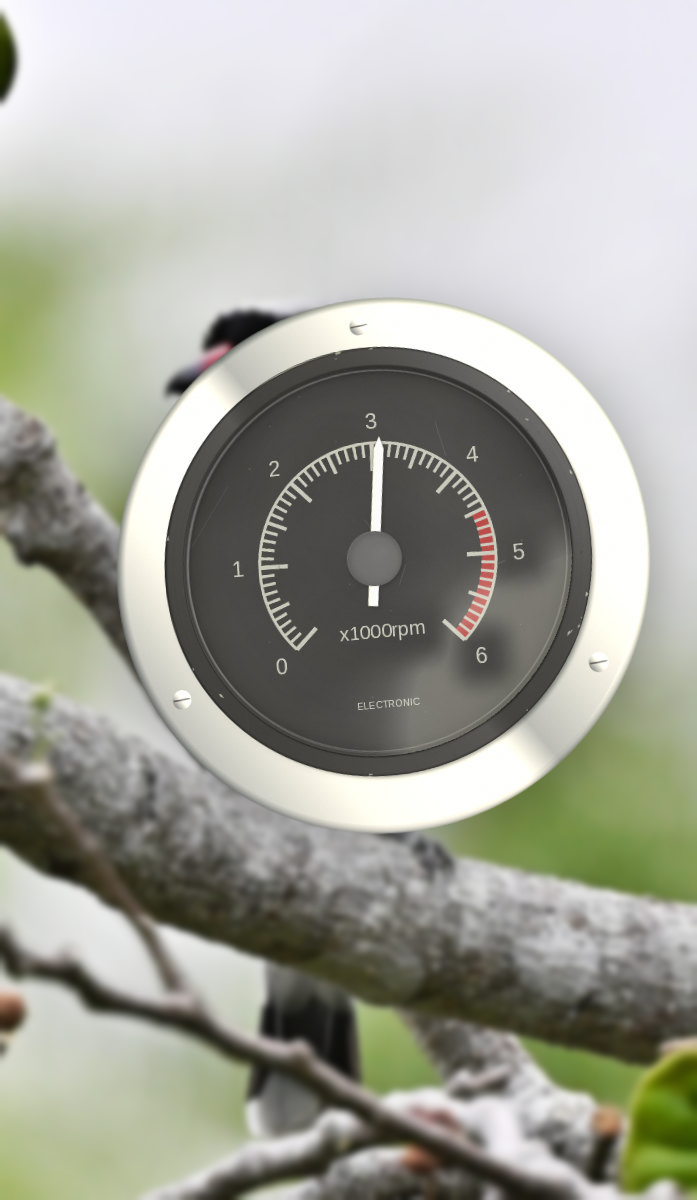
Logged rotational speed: 3100; rpm
